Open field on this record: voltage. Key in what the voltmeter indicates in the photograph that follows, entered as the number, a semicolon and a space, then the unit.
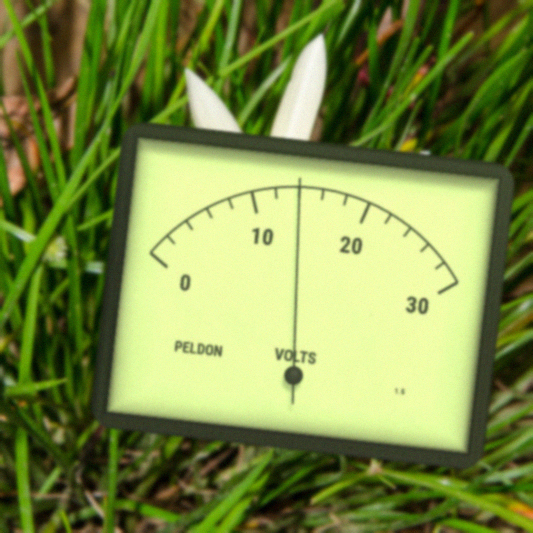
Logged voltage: 14; V
